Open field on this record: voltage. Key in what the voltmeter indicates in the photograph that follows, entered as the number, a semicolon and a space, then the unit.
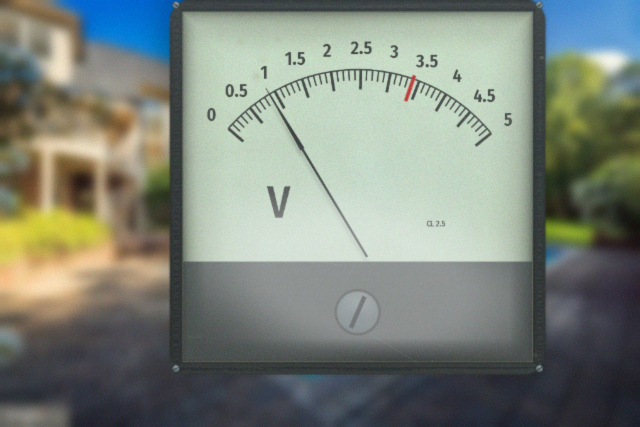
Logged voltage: 0.9; V
